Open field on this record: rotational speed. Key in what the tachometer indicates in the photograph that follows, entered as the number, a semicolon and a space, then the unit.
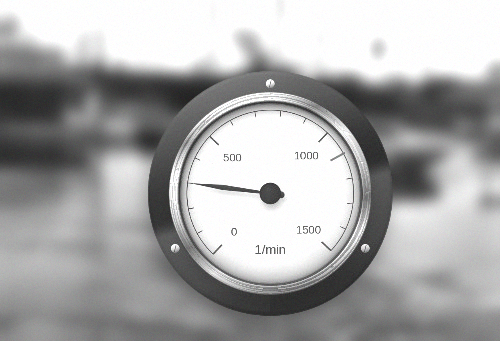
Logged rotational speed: 300; rpm
